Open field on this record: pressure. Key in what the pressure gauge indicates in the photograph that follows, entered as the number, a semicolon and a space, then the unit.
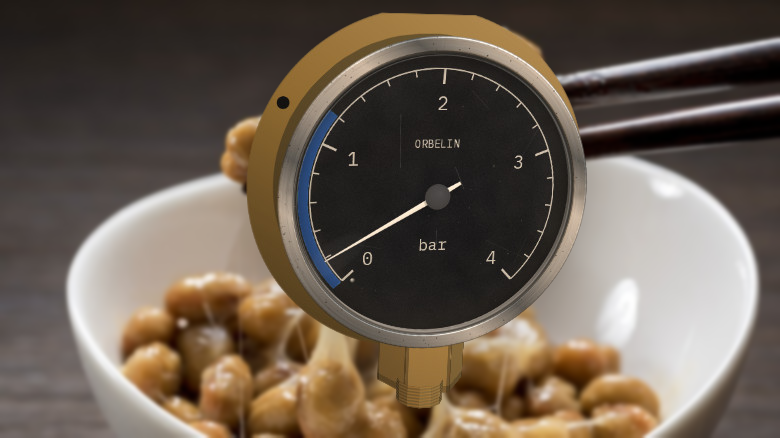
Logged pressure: 0.2; bar
